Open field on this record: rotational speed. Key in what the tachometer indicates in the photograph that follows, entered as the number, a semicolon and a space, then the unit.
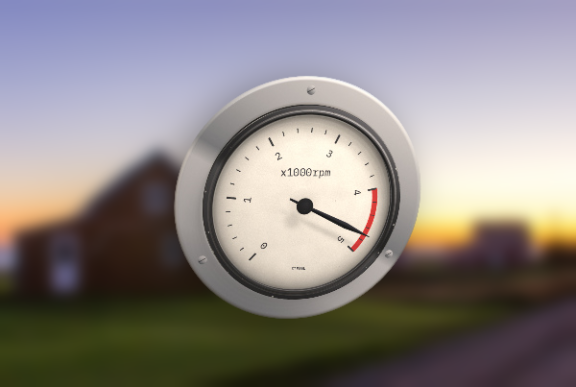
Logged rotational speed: 4700; rpm
